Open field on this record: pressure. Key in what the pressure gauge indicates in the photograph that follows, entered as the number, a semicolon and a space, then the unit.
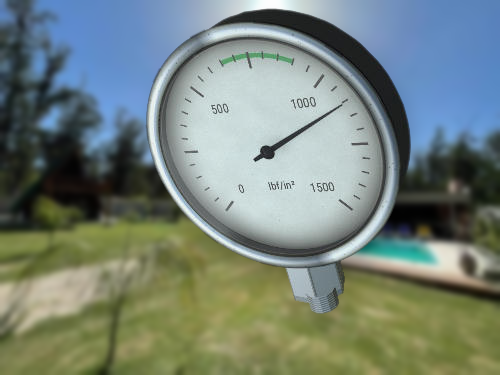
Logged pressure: 1100; psi
